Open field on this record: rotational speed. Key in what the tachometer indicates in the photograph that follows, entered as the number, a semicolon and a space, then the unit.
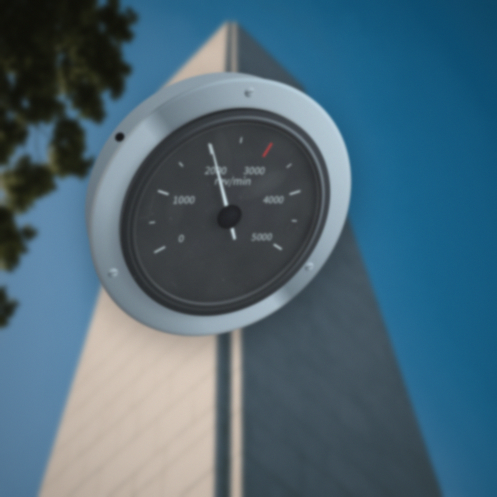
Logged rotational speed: 2000; rpm
